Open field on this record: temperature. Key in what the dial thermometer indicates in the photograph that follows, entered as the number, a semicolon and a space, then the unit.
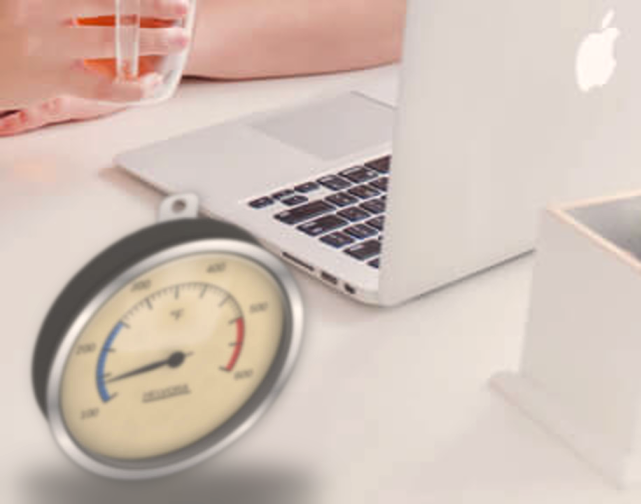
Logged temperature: 150; °F
